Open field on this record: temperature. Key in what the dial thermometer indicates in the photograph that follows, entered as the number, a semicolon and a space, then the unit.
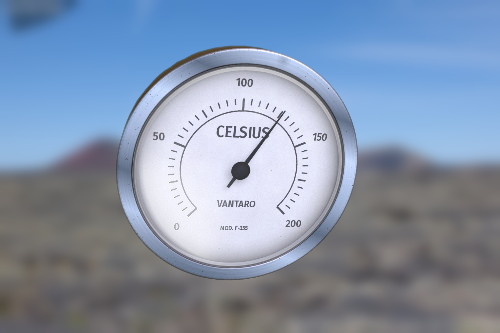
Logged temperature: 125; °C
